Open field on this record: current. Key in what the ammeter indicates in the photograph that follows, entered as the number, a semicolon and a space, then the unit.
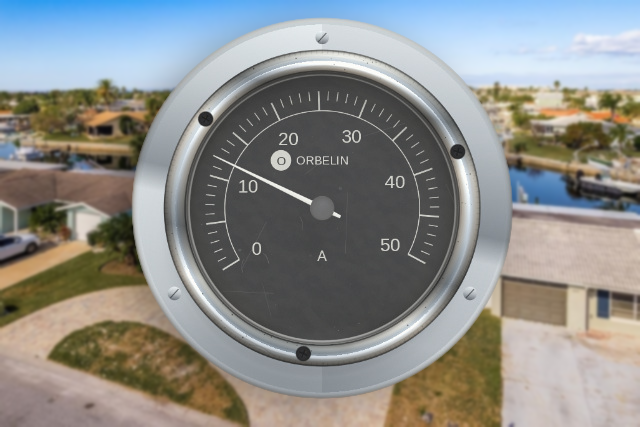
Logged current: 12; A
